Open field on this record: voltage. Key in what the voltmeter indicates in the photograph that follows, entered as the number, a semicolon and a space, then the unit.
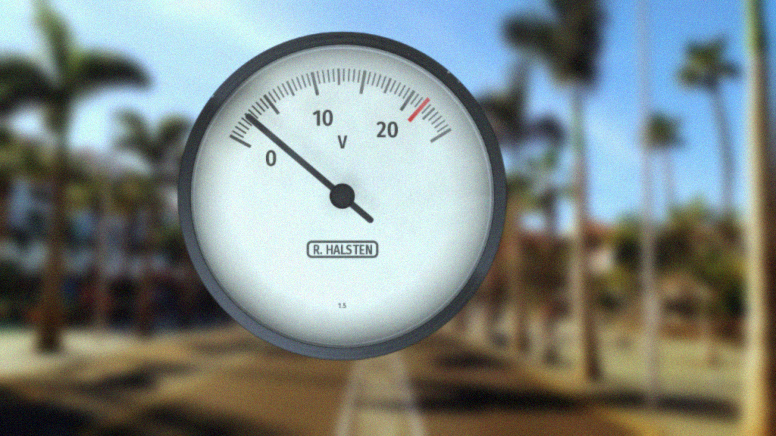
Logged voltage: 2.5; V
